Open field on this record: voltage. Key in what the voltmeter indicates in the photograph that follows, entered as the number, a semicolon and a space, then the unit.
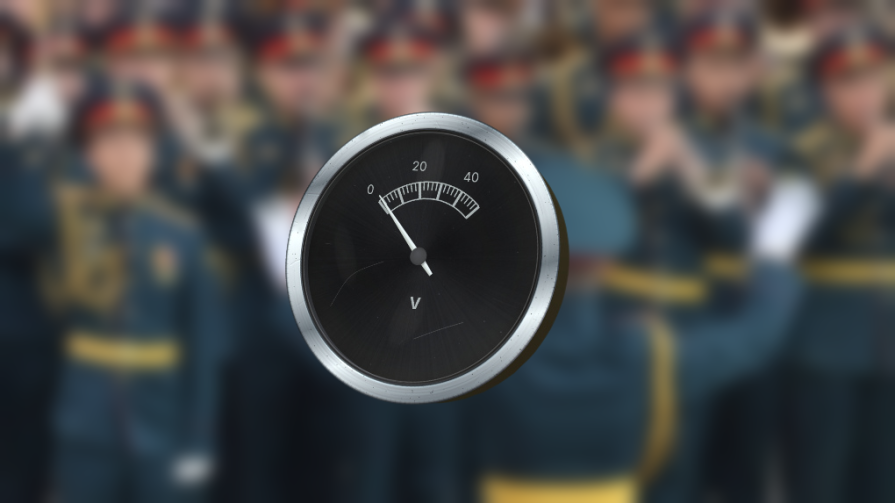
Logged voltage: 2; V
